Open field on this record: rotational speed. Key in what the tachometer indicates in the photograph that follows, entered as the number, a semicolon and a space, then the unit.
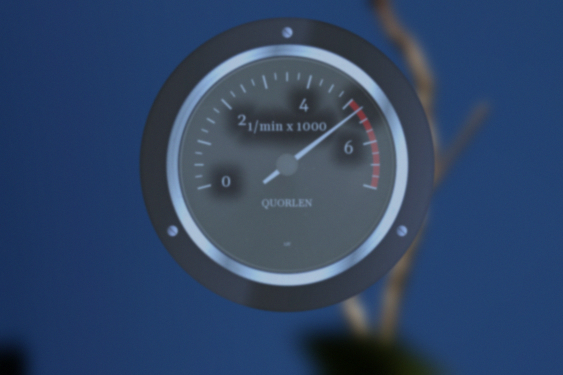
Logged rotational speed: 5250; rpm
